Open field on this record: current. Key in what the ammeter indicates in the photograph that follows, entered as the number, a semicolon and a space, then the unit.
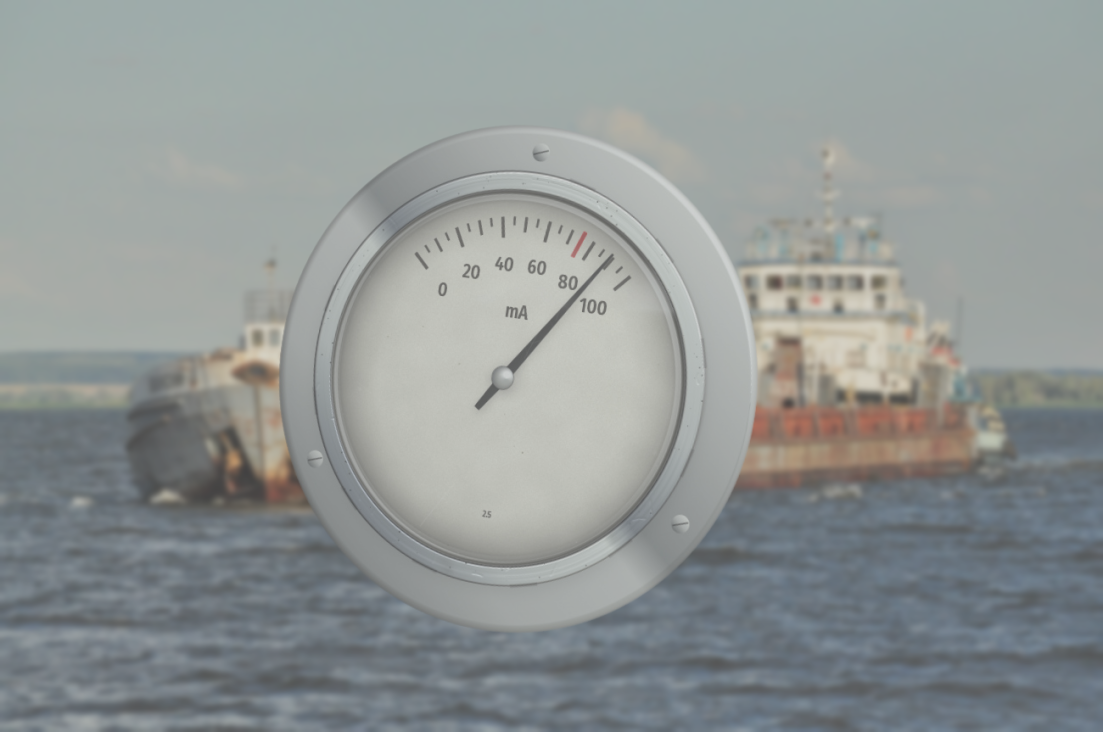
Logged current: 90; mA
